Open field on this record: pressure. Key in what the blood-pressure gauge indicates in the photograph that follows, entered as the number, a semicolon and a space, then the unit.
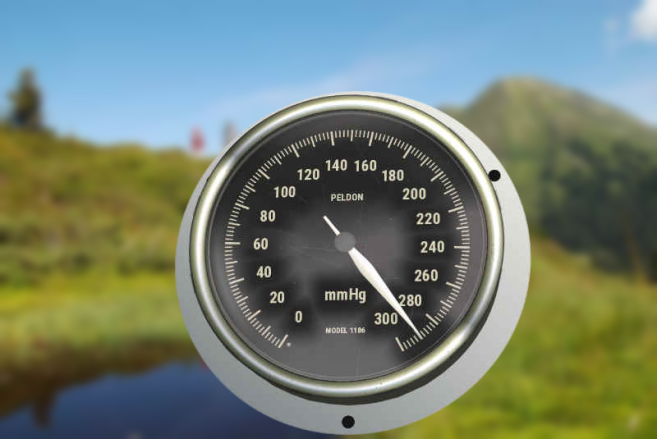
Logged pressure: 290; mmHg
